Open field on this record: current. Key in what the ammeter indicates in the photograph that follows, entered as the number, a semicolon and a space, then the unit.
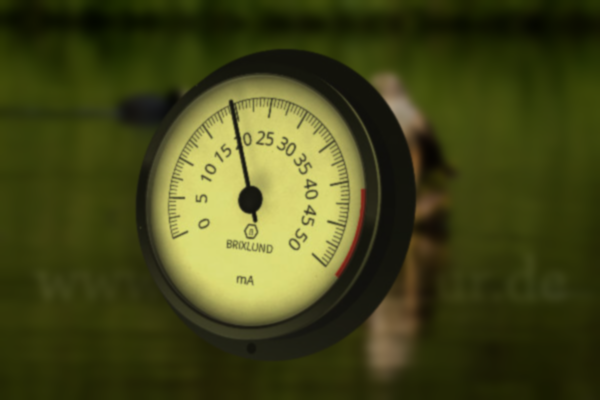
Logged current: 20; mA
